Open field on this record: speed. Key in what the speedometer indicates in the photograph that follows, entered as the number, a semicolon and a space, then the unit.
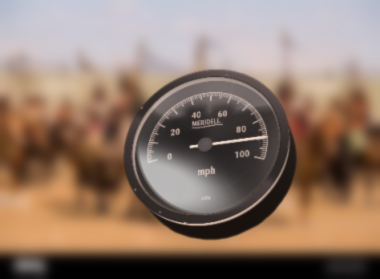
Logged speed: 90; mph
